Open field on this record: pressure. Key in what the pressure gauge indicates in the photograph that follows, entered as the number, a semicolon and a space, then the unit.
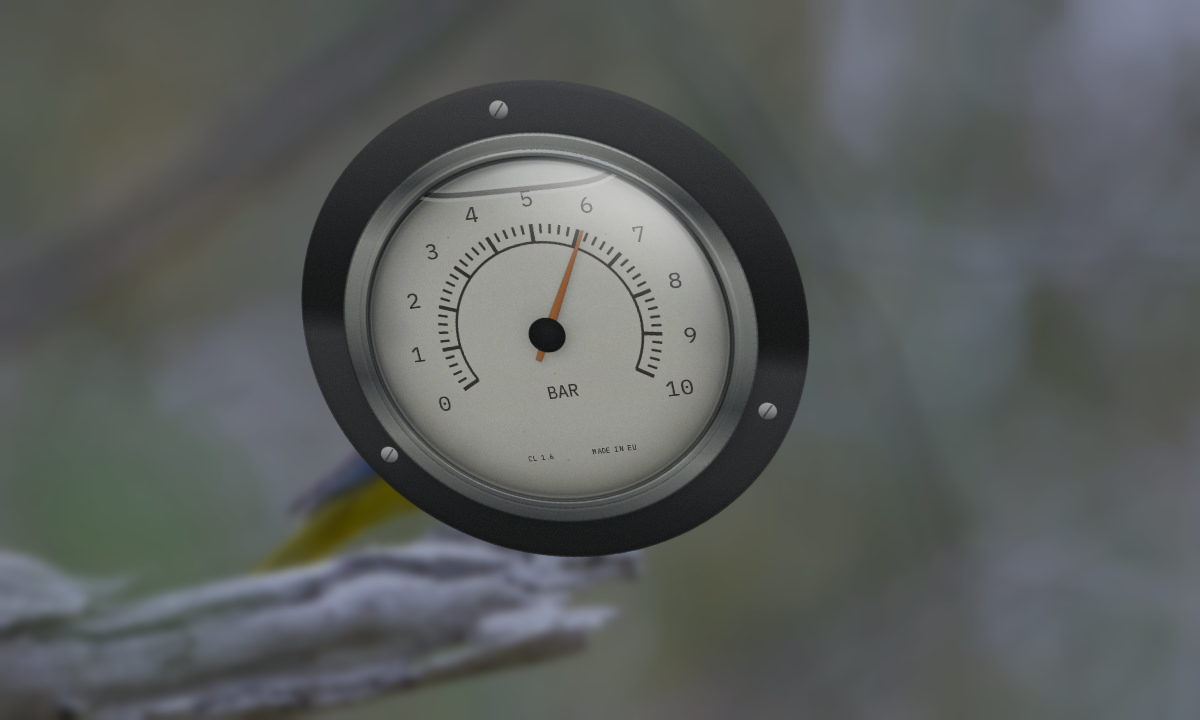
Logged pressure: 6.1; bar
